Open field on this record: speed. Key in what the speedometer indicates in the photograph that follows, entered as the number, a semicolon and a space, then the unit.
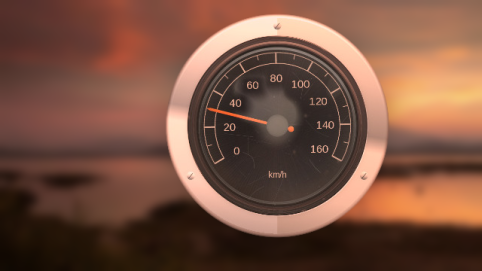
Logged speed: 30; km/h
